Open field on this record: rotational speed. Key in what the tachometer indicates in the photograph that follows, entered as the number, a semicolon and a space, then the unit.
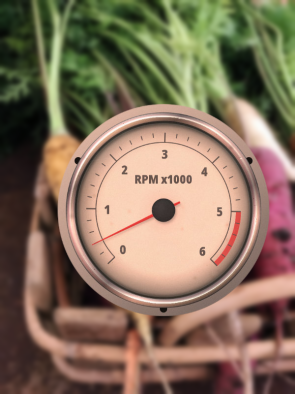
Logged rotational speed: 400; rpm
